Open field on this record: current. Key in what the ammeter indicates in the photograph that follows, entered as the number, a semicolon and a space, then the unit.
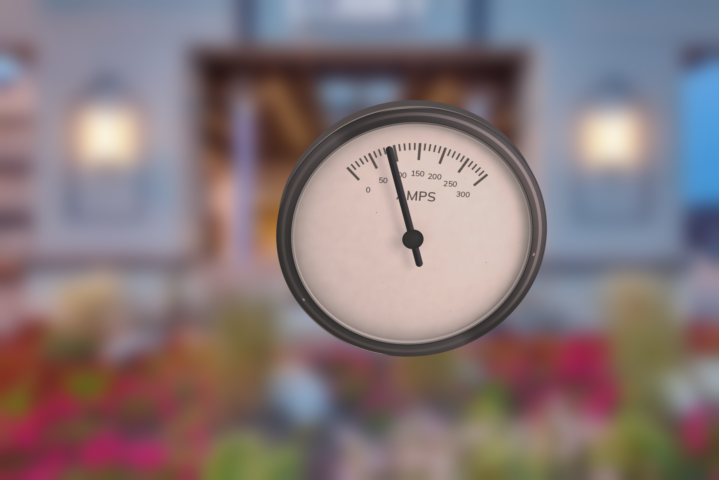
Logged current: 90; A
